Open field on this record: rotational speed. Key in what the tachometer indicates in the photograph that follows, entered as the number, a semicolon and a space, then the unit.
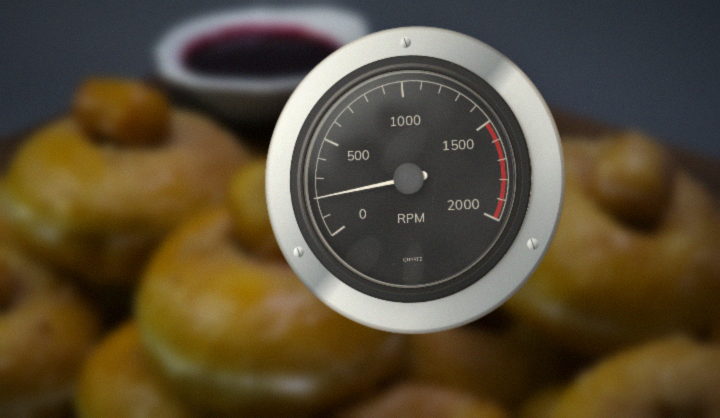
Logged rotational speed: 200; rpm
